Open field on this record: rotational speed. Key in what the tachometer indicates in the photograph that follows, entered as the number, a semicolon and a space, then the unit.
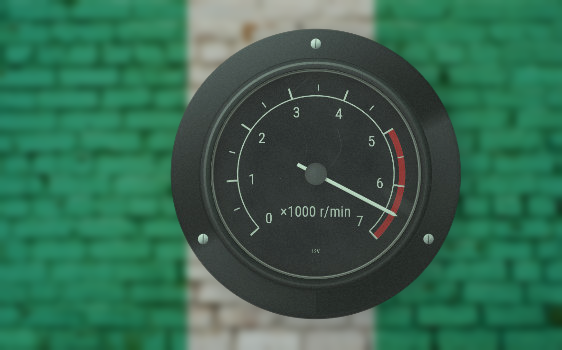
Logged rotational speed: 6500; rpm
